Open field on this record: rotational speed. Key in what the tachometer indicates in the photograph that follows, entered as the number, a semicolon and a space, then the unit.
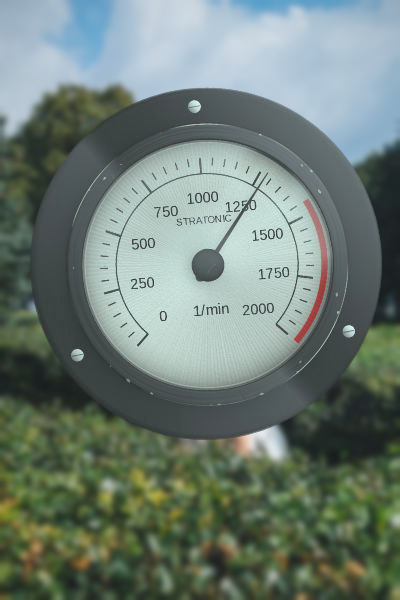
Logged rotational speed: 1275; rpm
